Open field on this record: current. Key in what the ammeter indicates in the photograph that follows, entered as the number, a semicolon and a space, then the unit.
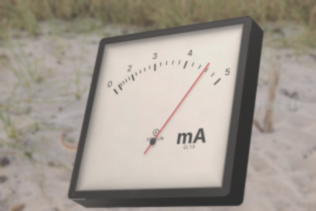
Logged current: 4.6; mA
